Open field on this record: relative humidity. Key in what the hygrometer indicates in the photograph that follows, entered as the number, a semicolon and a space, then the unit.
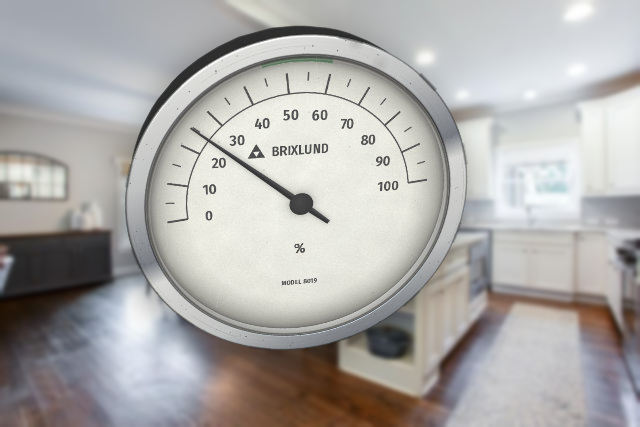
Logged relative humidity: 25; %
